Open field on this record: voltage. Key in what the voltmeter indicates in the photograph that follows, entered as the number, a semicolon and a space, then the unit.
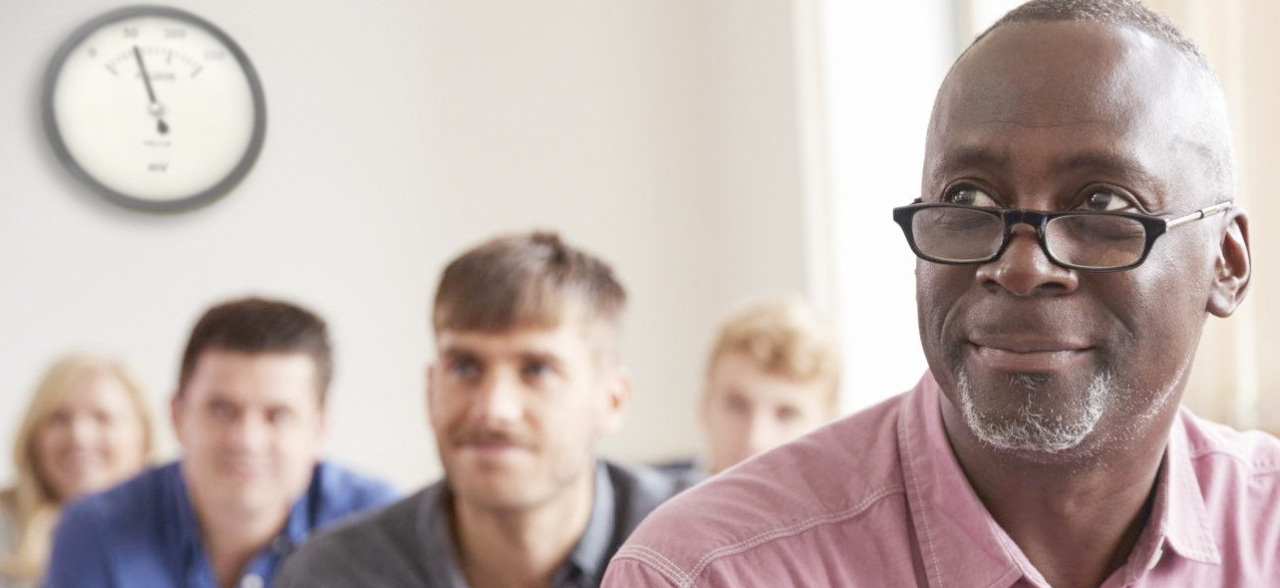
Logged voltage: 50; mV
